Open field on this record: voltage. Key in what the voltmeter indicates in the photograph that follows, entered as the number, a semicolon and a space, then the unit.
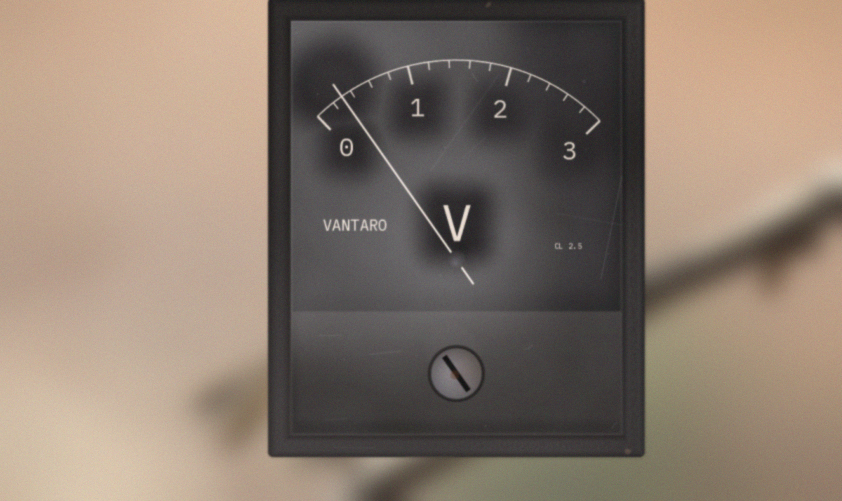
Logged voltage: 0.3; V
